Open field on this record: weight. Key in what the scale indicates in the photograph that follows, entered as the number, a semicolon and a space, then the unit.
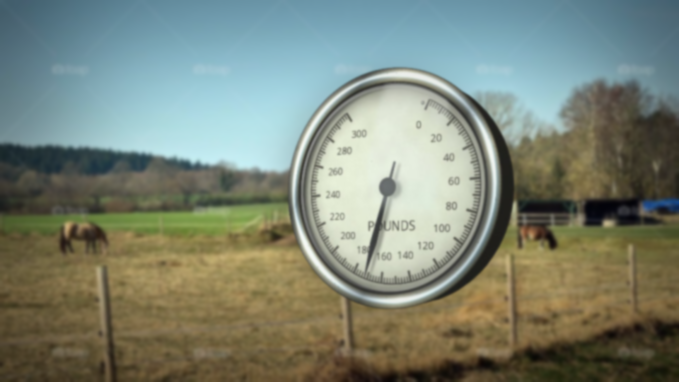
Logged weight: 170; lb
